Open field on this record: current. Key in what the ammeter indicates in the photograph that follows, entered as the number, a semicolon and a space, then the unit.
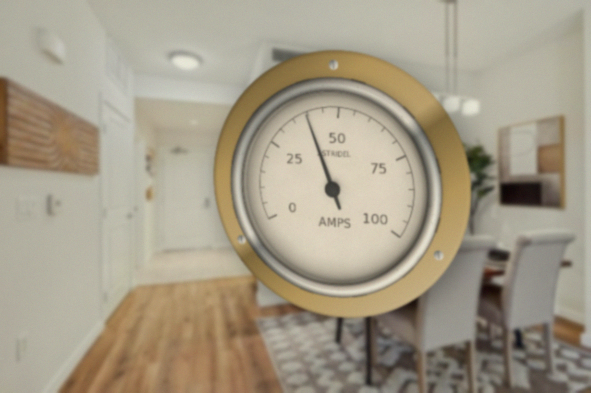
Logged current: 40; A
